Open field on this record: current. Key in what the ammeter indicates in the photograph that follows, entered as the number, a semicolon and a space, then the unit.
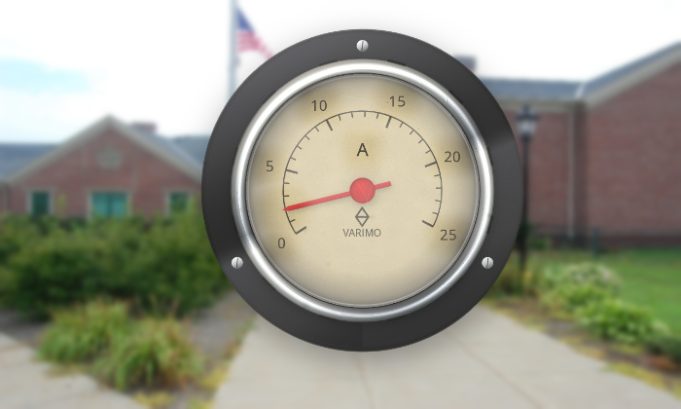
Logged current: 2; A
